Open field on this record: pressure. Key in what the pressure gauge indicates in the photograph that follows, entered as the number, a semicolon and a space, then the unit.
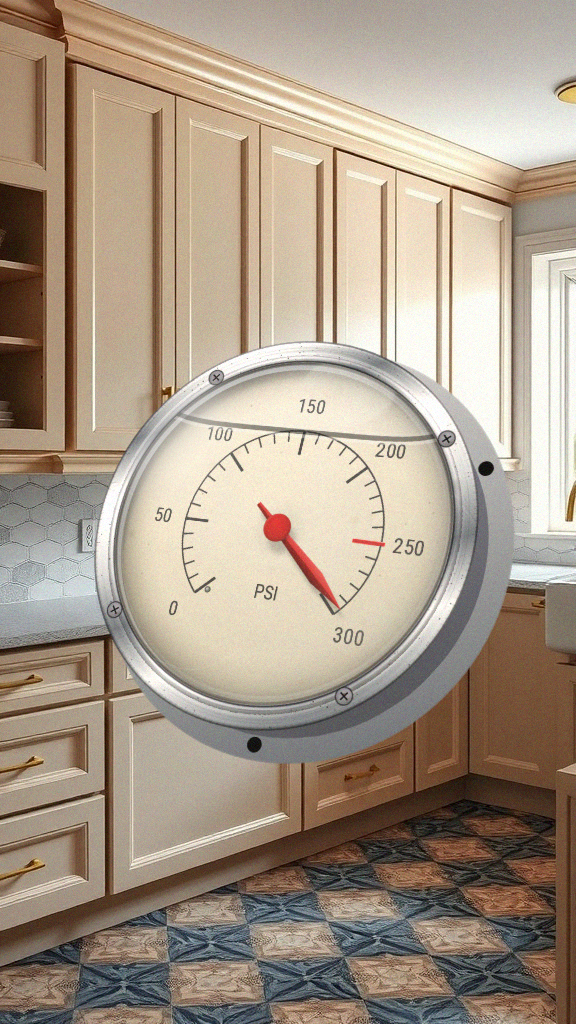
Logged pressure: 295; psi
